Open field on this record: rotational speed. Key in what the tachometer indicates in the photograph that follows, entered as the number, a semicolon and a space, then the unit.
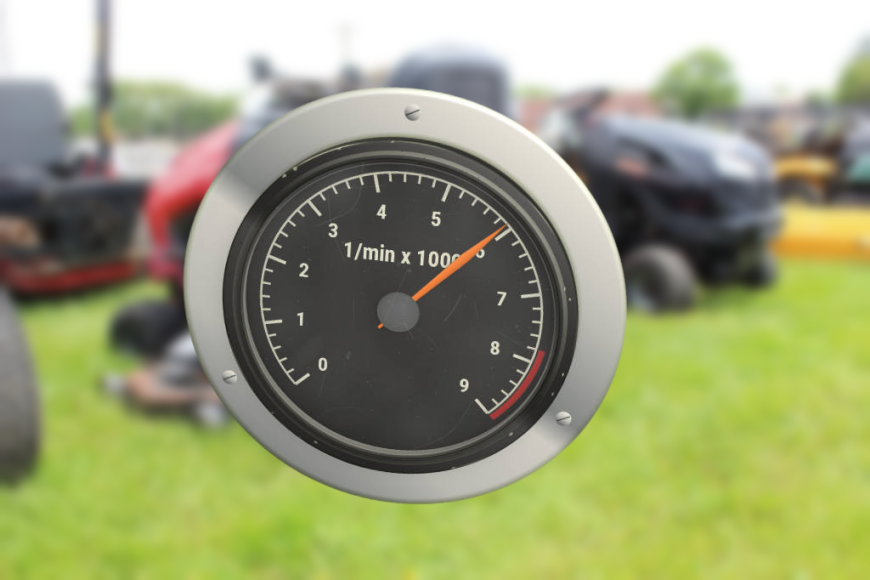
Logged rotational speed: 5900; rpm
